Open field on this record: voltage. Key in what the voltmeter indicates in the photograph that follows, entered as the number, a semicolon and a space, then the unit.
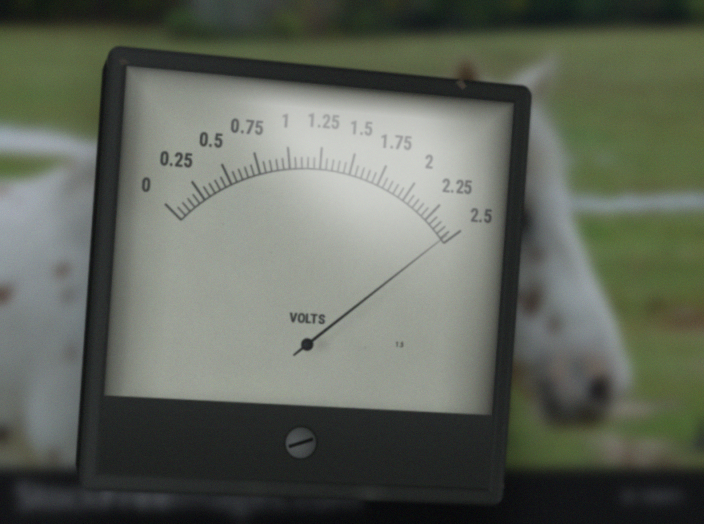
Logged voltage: 2.45; V
